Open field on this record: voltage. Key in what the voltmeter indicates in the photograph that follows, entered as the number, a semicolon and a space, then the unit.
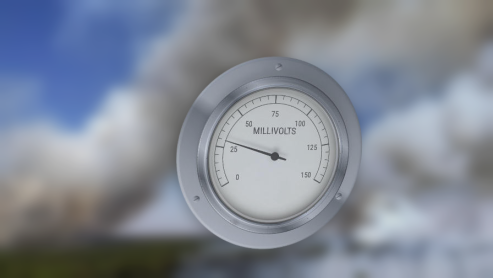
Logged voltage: 30; mV
